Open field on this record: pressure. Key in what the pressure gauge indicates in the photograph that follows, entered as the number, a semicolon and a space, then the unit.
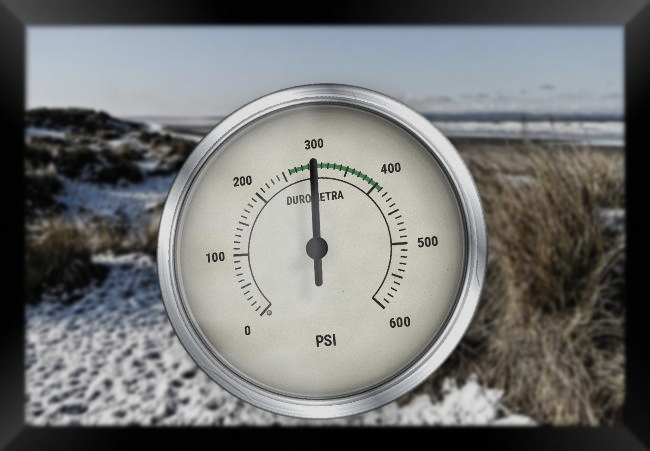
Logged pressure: 300; psi
